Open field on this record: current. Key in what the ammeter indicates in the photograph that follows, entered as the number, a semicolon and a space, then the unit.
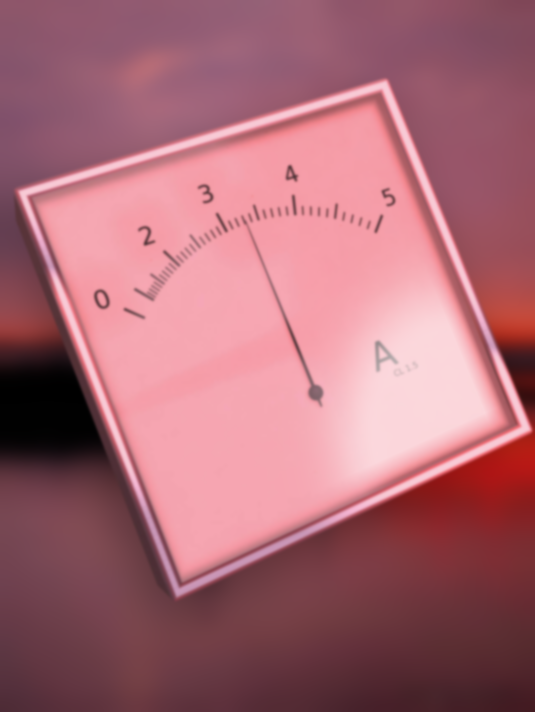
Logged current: 3.3; A
